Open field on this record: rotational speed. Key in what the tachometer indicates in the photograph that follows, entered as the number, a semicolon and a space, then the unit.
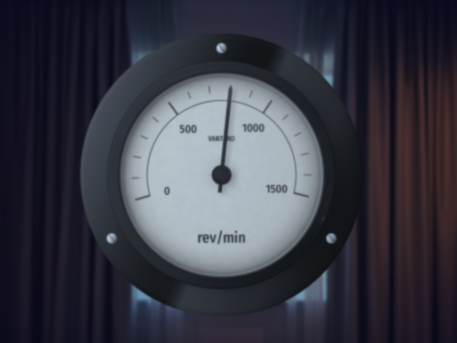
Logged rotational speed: 800; rpm
